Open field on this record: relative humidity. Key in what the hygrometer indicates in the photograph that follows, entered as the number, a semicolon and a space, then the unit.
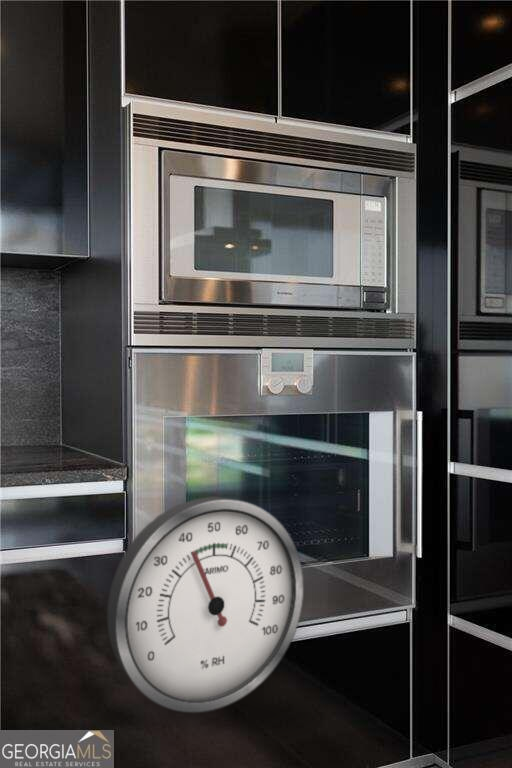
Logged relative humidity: 40; %
